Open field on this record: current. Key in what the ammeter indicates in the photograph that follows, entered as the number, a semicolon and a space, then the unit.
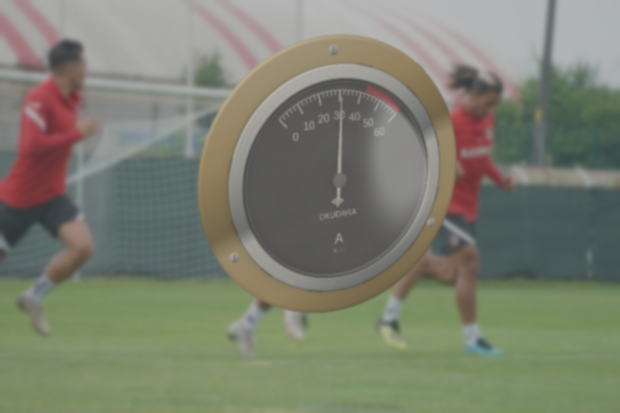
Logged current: 30; A
